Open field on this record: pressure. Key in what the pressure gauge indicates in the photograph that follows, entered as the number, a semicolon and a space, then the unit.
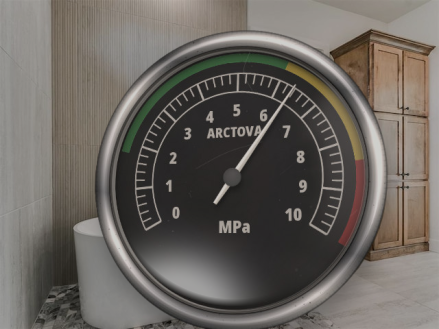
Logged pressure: 6.4; MPa
